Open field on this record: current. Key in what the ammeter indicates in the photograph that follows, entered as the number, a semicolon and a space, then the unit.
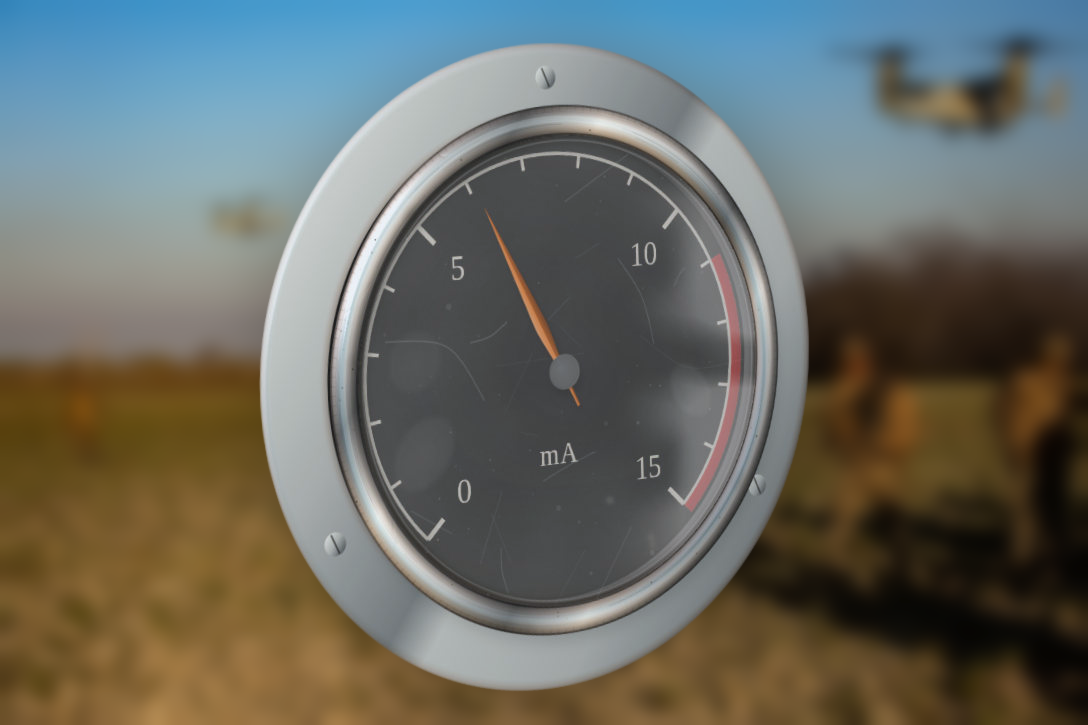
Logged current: 6; mA
